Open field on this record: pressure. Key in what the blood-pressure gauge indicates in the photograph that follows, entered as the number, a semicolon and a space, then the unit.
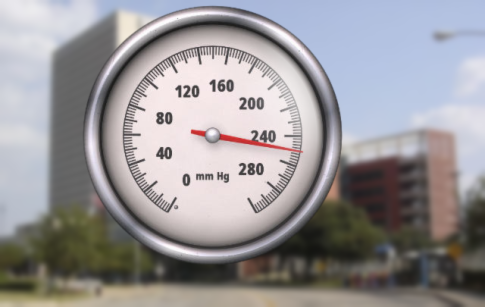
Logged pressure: 250; mmHg
